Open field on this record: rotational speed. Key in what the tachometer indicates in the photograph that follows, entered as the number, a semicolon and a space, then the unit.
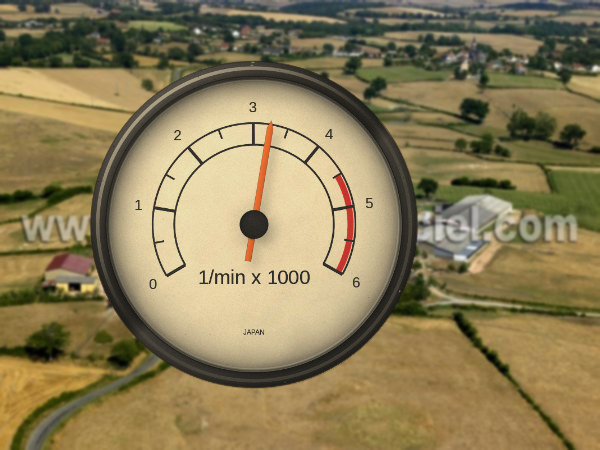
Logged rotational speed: 3250; rpm
